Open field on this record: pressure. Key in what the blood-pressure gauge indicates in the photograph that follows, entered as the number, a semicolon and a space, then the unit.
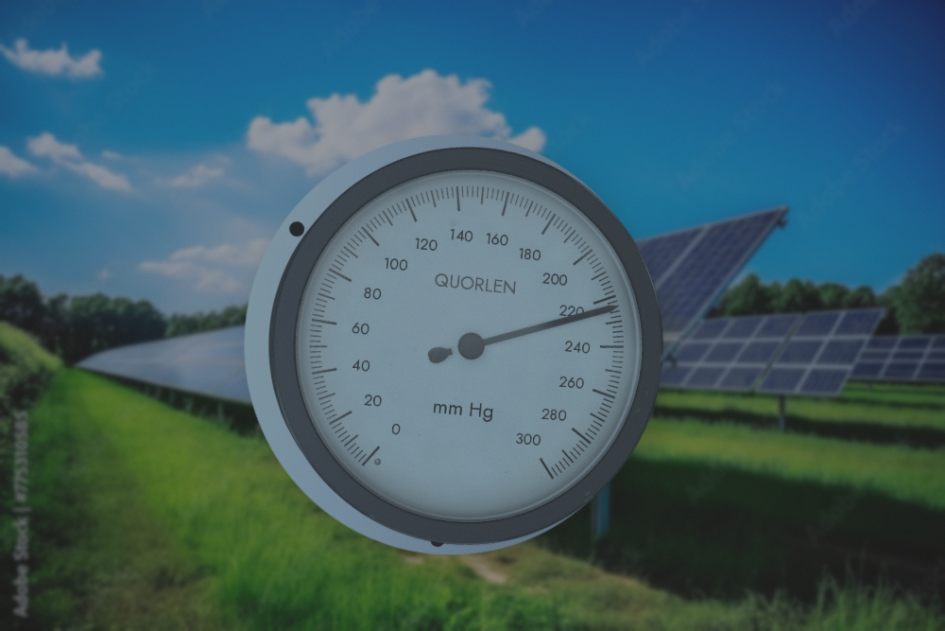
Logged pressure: 224; mmHg
